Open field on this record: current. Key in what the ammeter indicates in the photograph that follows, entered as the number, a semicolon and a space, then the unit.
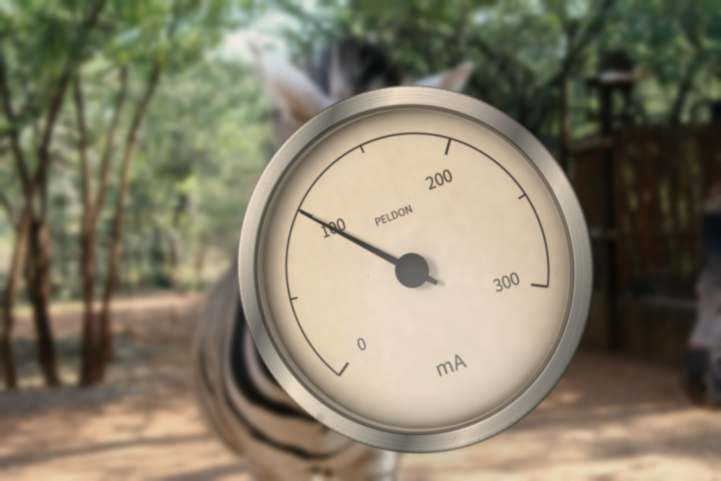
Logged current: 100; mA
